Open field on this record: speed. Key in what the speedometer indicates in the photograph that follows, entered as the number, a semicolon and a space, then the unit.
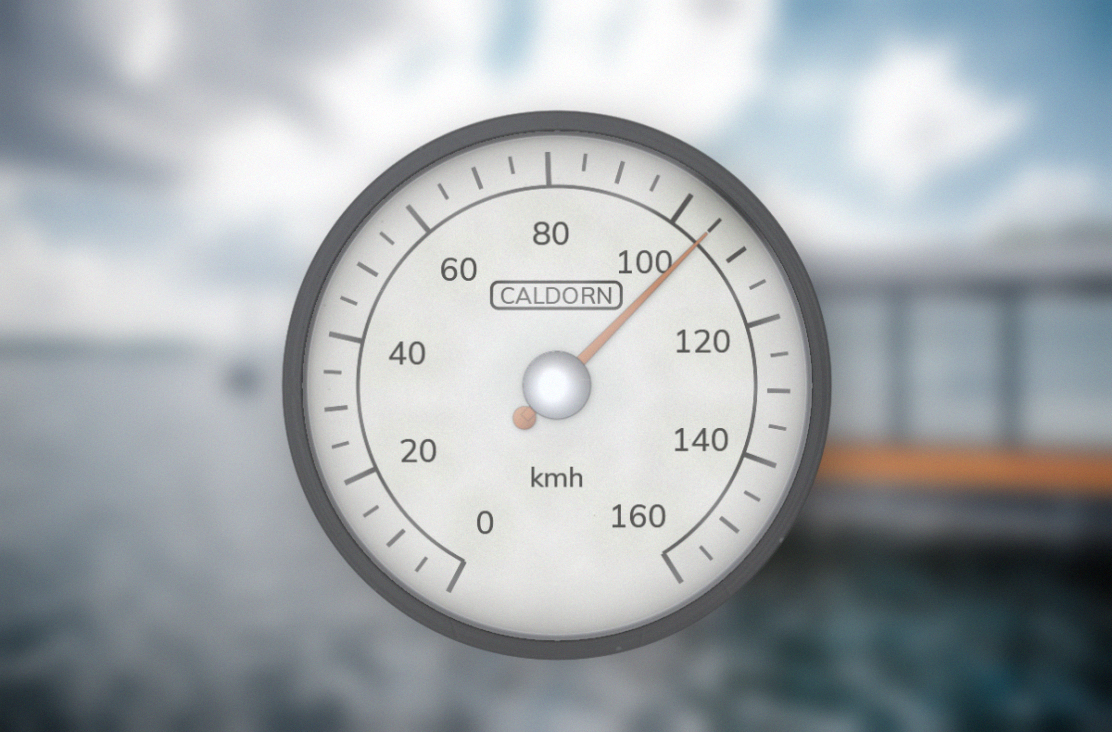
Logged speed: 105; km/h
